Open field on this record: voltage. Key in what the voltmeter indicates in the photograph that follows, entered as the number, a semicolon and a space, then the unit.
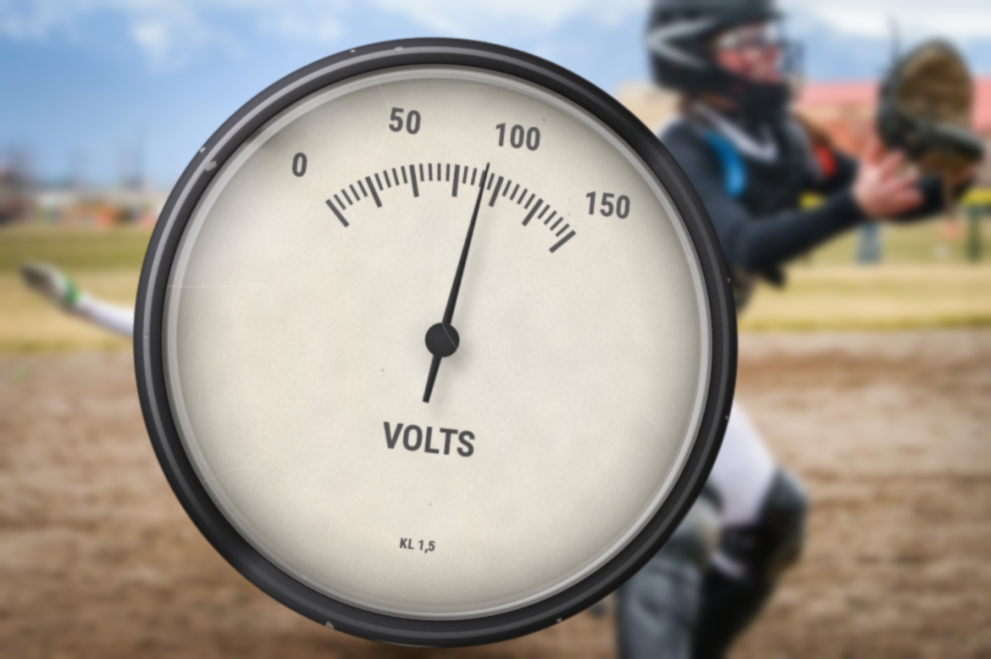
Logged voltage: 90; V
